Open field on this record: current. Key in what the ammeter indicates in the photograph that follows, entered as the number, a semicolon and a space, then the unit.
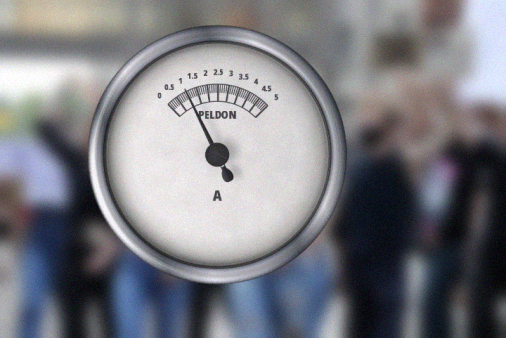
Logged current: 1; A
